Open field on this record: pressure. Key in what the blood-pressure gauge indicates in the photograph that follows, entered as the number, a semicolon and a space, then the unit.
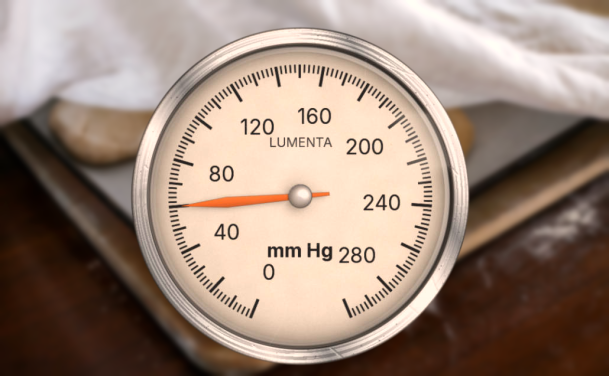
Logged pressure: 60; mmHg
